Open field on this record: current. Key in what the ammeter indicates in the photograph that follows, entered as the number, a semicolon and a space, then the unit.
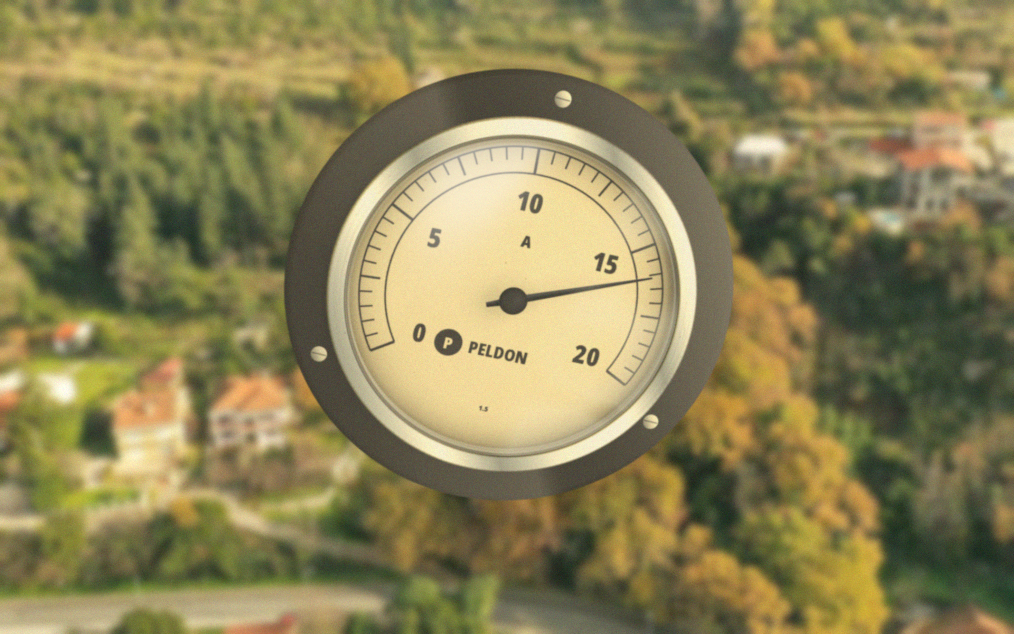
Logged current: 16; A
